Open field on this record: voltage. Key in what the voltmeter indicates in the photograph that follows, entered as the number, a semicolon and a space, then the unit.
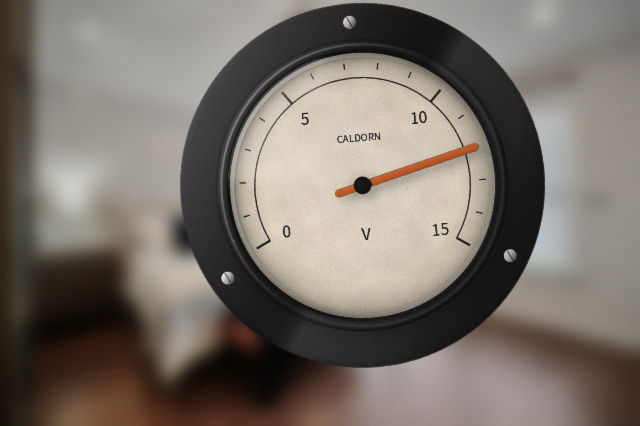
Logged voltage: 12; V
